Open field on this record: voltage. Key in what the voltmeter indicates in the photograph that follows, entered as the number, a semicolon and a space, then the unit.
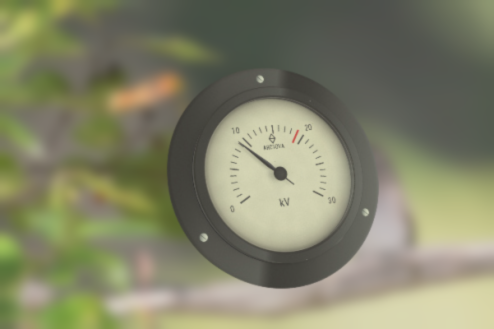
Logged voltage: 9; kV
